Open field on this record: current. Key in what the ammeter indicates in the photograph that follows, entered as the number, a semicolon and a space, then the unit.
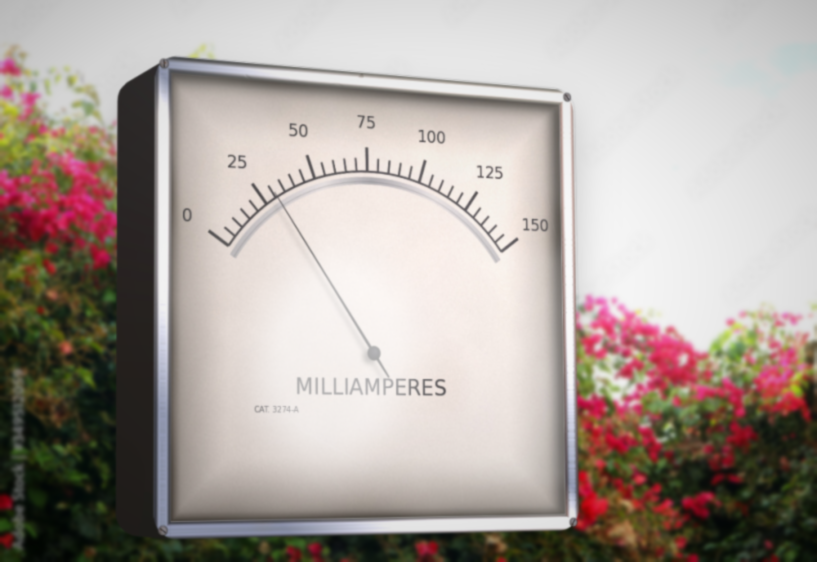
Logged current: 30; mA
